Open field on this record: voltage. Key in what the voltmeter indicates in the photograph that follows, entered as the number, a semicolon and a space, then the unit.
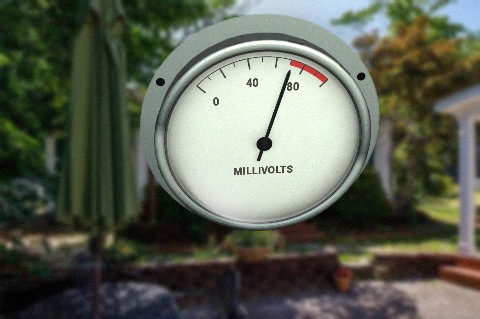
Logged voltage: 70; mV
